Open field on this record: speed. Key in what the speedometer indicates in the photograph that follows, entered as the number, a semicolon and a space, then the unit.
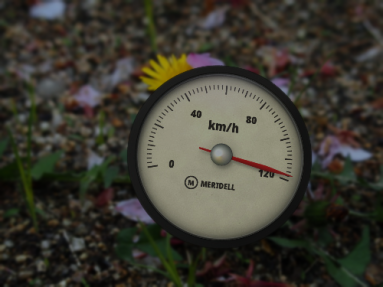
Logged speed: 118; km/h
